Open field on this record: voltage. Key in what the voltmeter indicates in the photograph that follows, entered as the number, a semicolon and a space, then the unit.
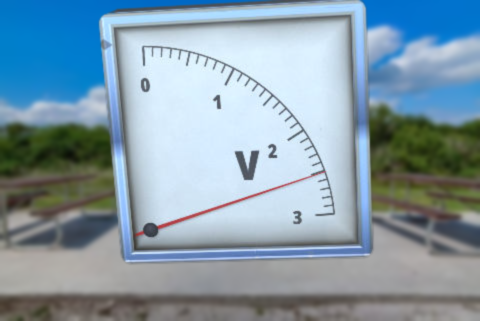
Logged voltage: 2.5; V
